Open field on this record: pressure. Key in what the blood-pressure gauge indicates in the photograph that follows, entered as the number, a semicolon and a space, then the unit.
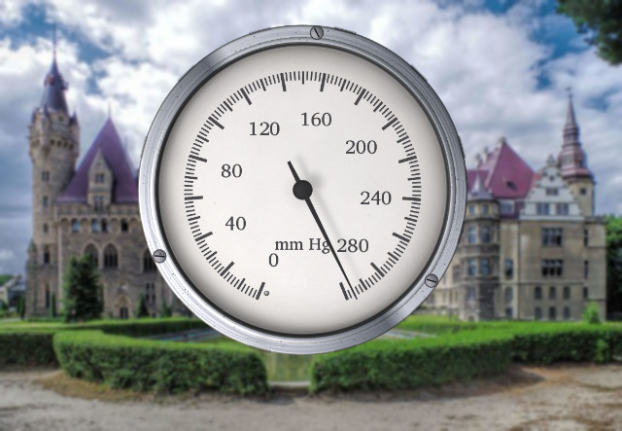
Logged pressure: 296; mmHg
